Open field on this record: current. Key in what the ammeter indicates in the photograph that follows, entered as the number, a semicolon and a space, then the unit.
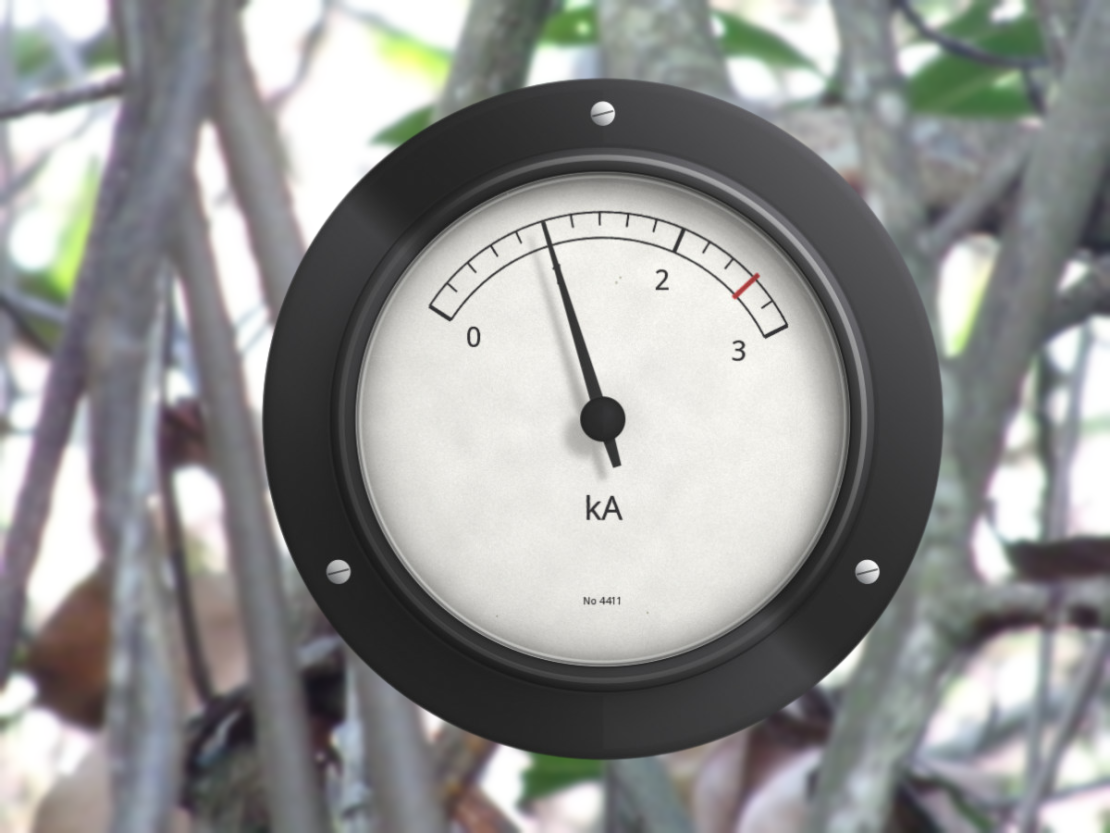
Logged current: 1; kA
